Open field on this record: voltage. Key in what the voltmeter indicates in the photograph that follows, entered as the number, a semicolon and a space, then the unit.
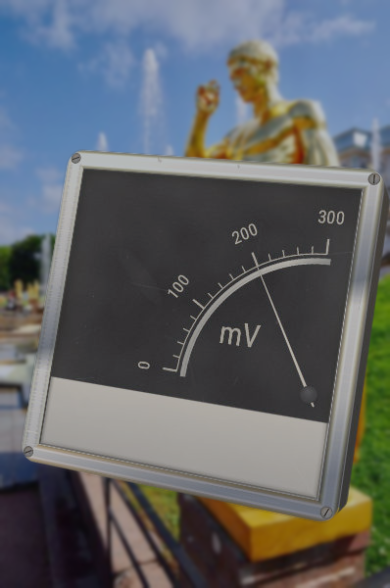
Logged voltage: 200; mV
